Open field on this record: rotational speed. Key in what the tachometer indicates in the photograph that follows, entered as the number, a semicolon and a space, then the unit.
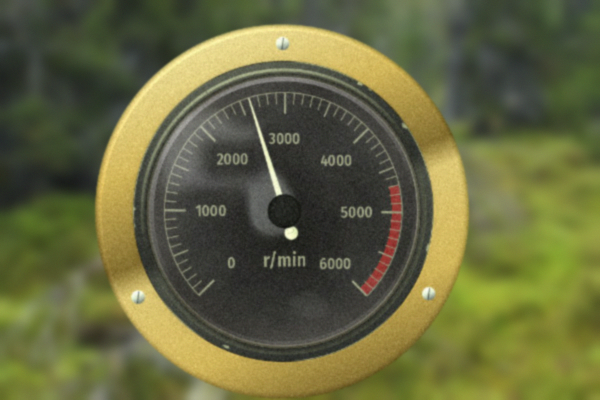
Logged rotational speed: 2600; rpm
